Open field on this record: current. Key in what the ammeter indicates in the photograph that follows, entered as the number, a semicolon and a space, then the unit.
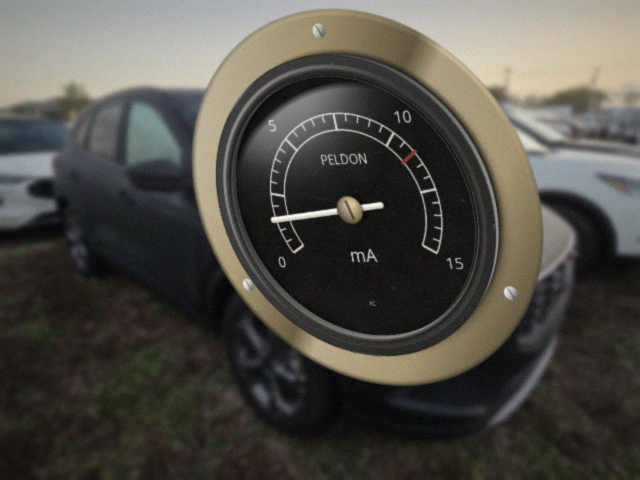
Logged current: 1.5; mA
